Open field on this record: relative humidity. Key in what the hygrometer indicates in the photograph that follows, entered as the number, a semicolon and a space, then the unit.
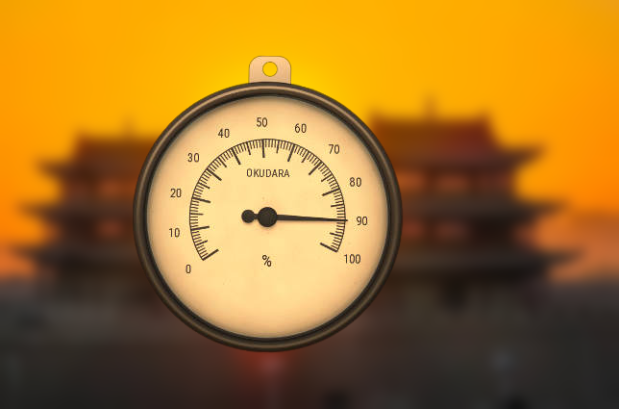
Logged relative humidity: 90; %
